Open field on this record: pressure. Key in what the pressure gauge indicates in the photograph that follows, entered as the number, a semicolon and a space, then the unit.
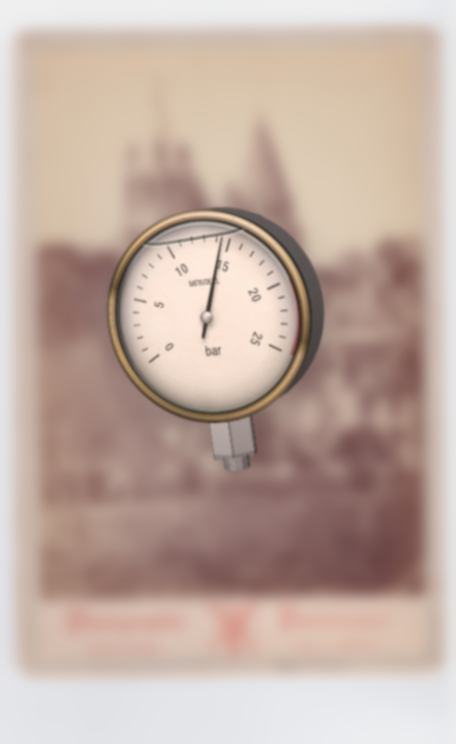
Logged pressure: 14.5; bar
